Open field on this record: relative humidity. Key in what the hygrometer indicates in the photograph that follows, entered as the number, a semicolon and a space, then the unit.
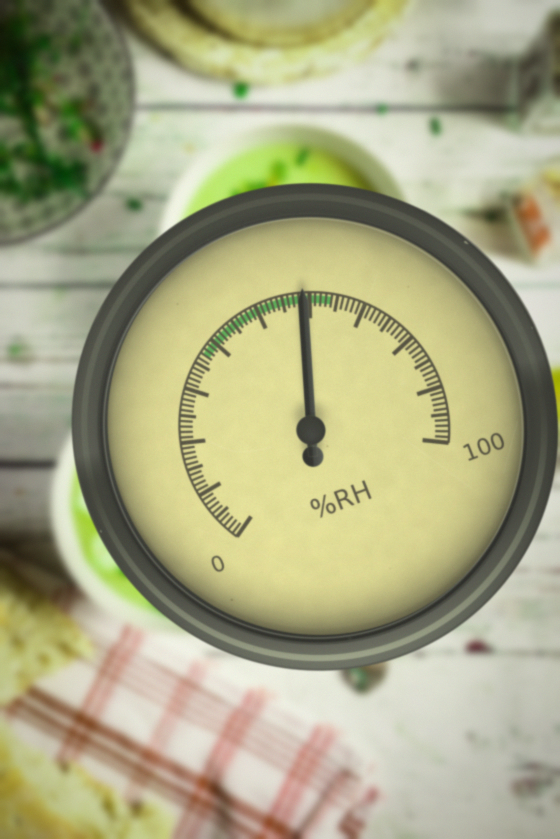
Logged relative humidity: 59; %
